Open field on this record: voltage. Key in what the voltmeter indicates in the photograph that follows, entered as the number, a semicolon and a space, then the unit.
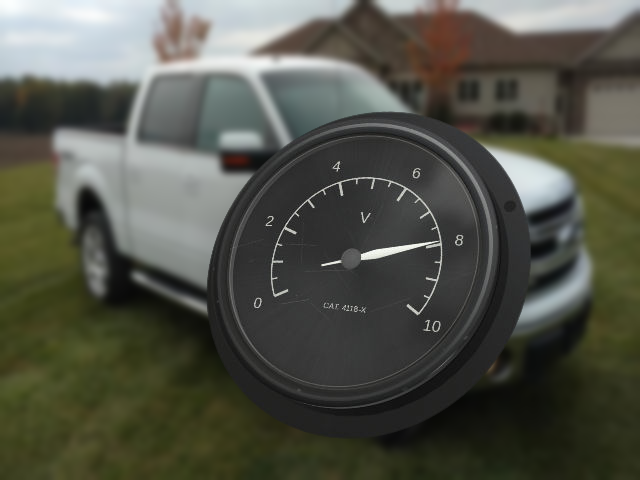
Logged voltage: 8; V
